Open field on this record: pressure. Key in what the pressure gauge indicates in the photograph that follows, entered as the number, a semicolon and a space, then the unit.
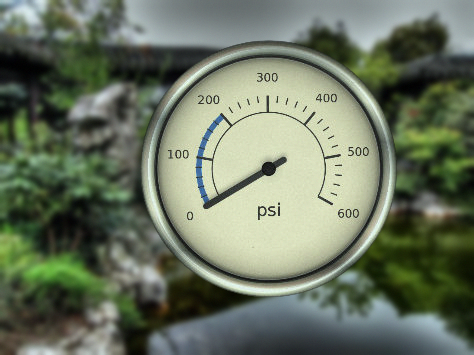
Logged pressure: 0; psi
